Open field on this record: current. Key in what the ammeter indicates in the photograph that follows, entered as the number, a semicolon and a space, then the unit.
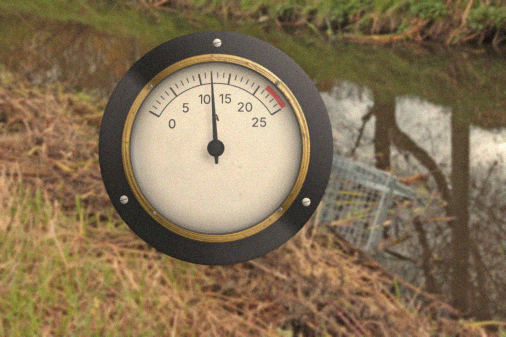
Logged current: 12; A
